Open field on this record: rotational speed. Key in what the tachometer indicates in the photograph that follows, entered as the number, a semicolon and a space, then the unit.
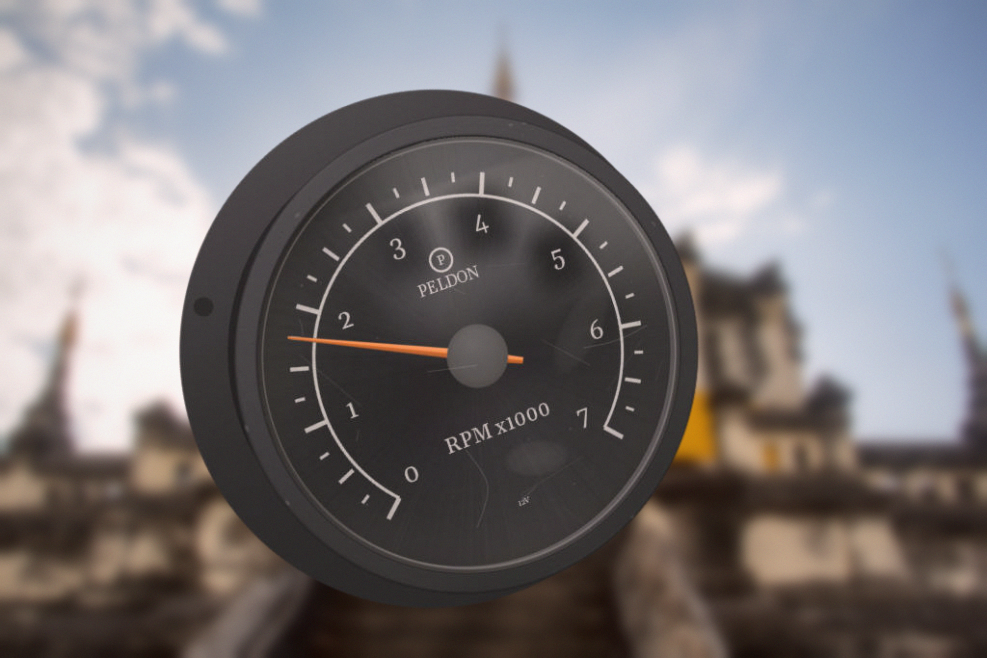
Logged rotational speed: 1750; rpm
